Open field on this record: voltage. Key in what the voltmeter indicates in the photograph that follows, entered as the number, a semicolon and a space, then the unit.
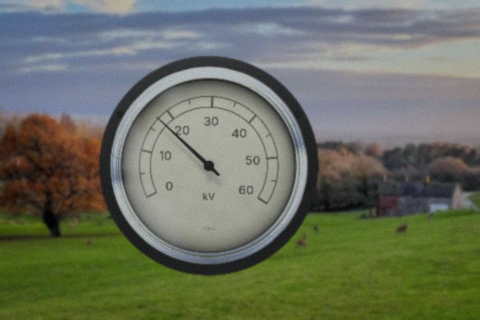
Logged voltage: 17.5; kV
